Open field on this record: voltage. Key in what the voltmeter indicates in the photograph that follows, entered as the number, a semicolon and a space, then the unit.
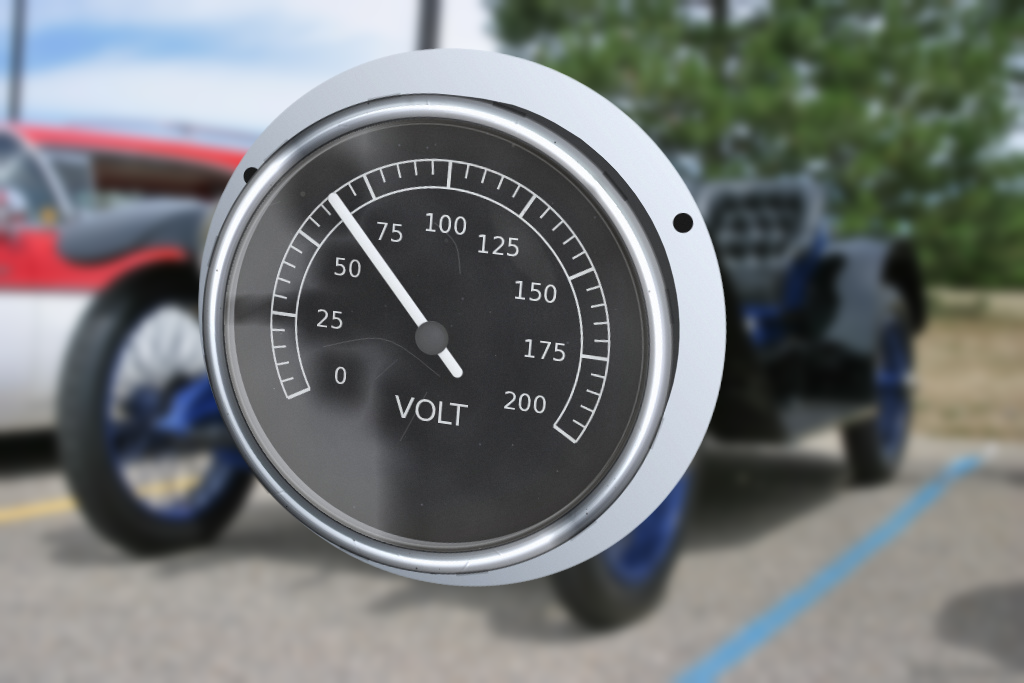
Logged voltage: 65; V
